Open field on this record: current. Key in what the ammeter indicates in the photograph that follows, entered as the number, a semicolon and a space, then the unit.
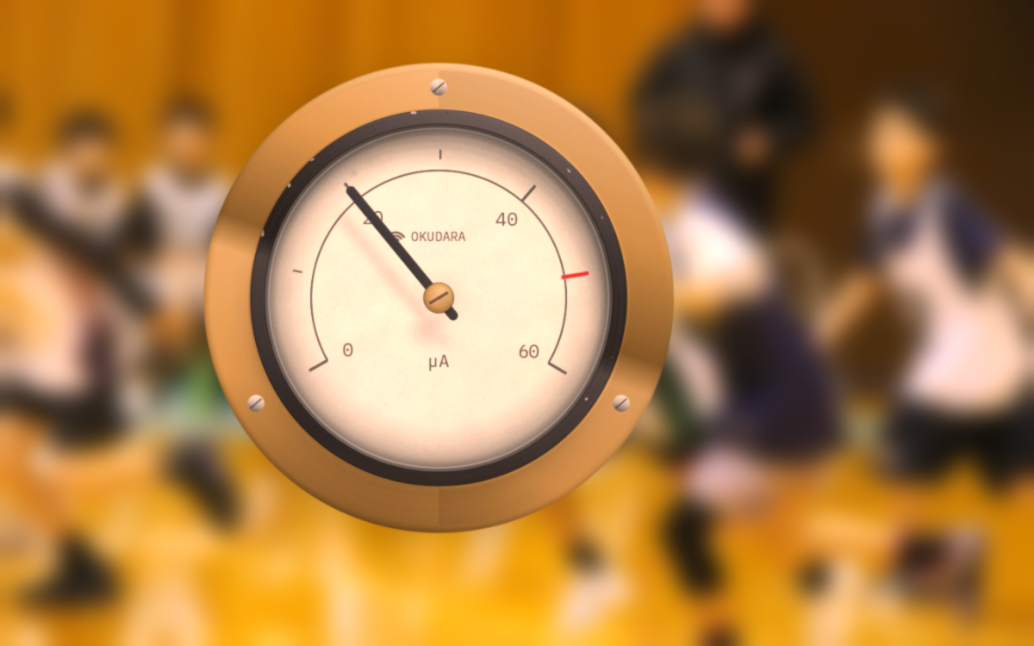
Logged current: 20; µA
